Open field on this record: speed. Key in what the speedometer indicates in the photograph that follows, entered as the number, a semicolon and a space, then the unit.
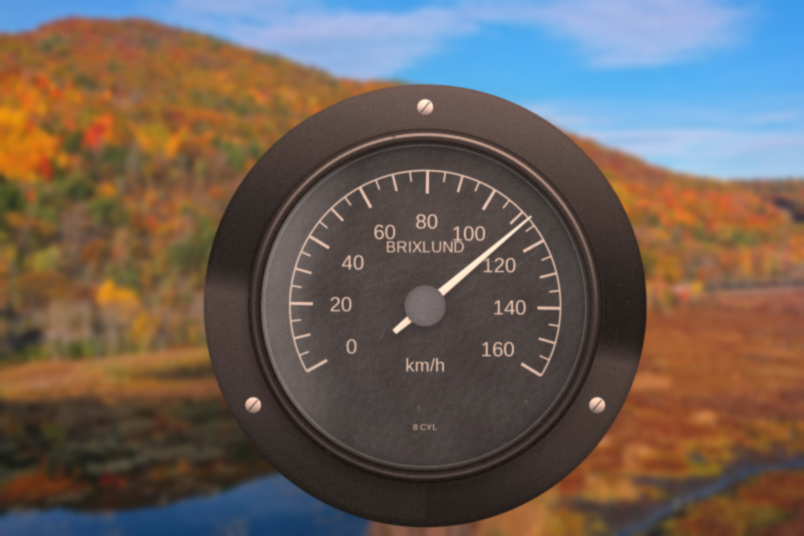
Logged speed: 112.5; km/h
